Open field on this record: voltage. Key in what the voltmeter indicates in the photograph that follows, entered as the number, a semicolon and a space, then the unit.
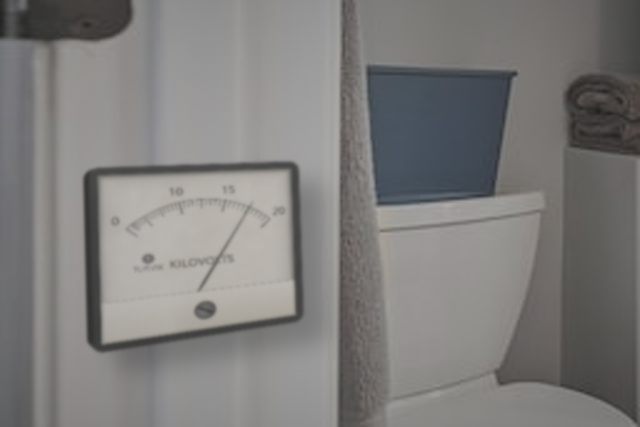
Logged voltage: 17.5; kV
